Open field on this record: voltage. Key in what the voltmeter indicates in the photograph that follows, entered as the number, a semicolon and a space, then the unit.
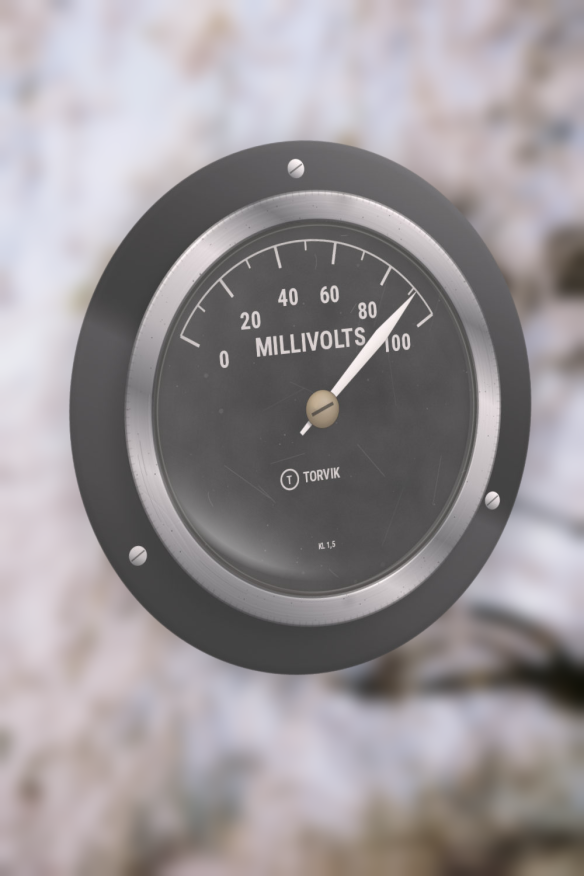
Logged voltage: 90; mV
